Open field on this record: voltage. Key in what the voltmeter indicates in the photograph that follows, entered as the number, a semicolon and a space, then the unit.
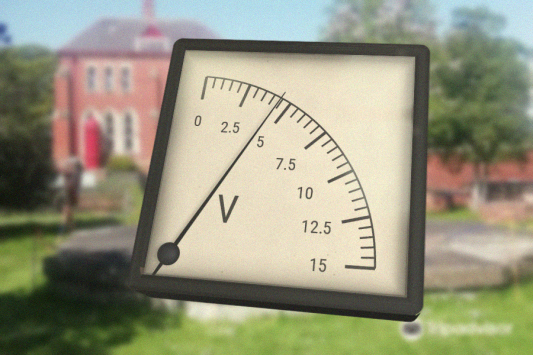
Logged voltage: 4.5; V
